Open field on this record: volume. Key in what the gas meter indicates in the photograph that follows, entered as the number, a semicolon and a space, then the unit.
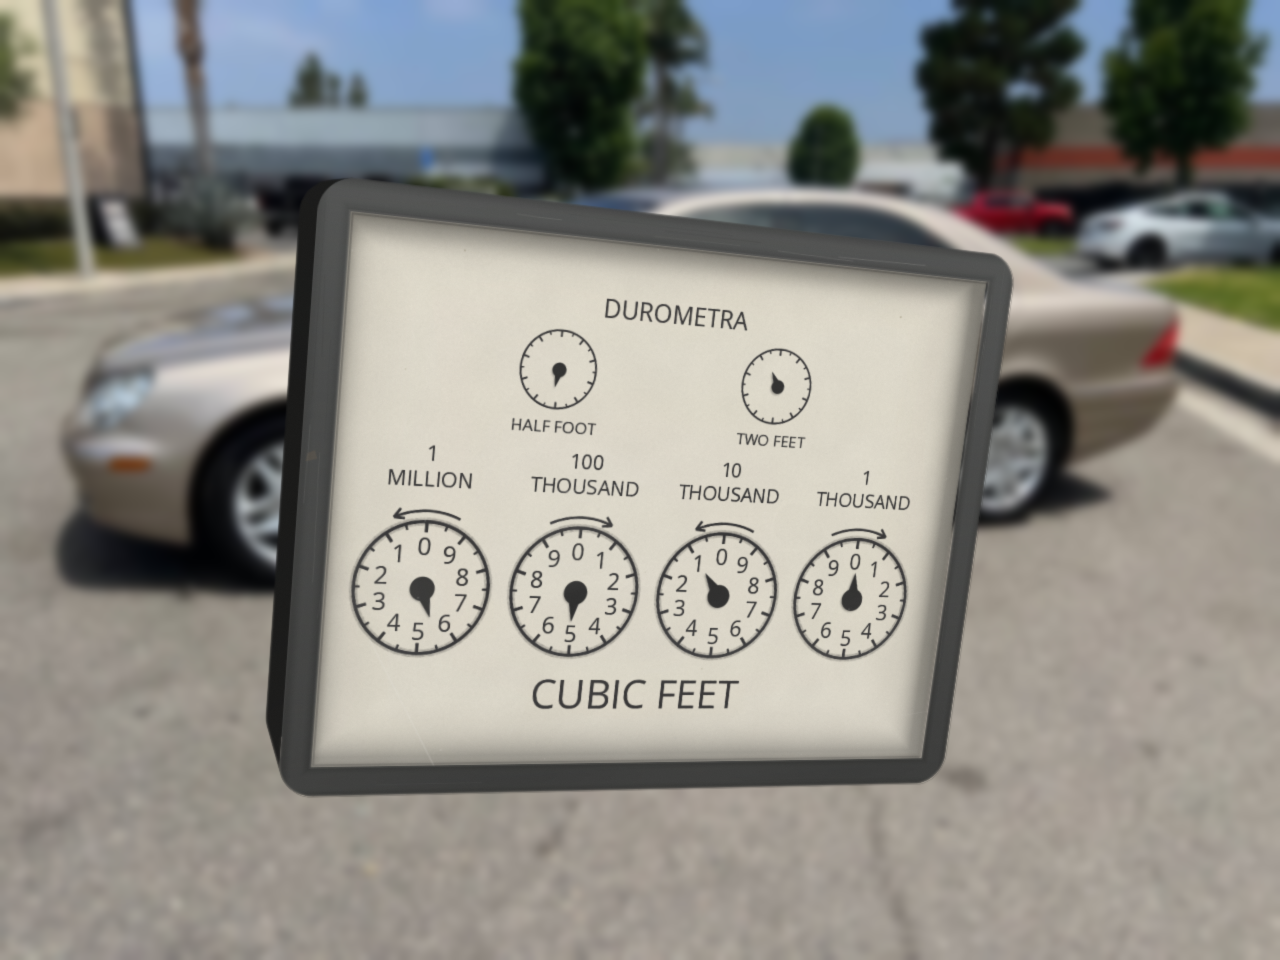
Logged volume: 551000; ft³
